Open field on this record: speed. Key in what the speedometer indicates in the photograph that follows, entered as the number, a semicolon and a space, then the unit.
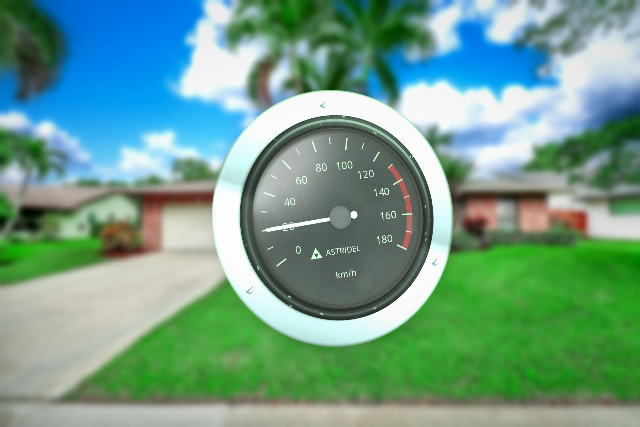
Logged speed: 20; km/h
